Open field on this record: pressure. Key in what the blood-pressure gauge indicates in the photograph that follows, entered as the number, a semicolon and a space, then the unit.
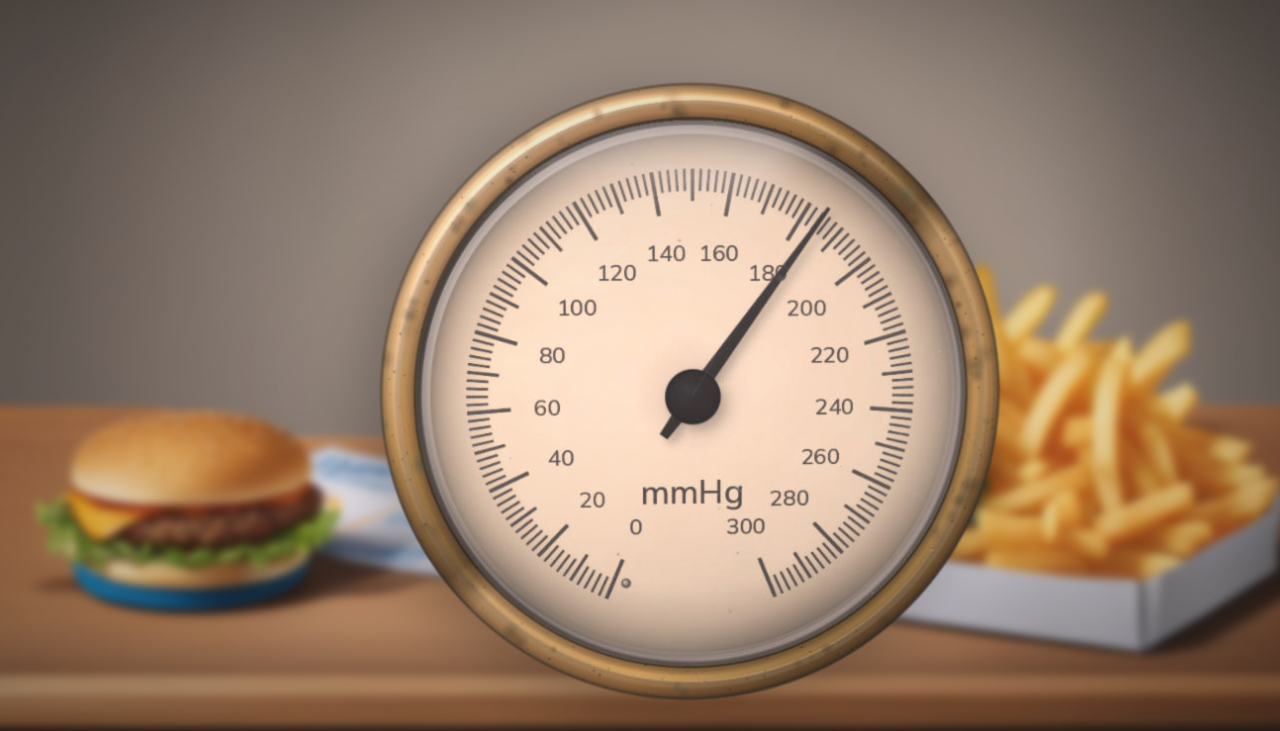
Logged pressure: 184; mmHg
